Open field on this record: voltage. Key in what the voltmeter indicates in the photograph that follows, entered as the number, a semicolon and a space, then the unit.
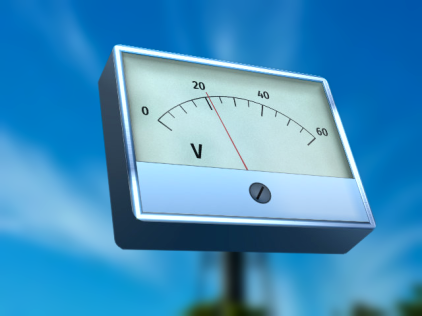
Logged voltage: 20; V
